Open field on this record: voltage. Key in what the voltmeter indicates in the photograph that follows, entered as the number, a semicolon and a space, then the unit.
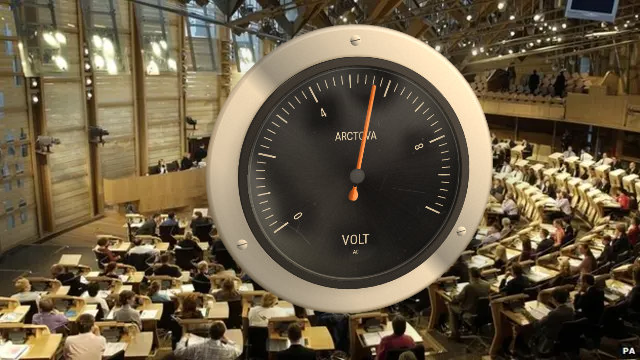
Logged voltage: 5.6; V
